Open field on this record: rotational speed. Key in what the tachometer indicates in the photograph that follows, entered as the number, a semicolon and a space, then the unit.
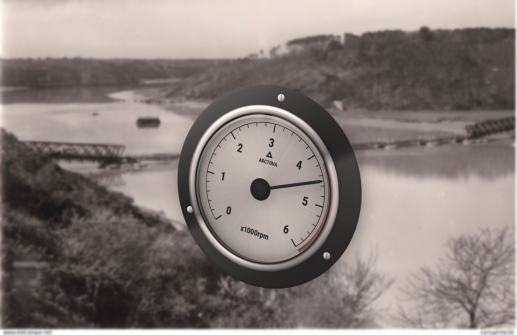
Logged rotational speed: 4500; rpm
